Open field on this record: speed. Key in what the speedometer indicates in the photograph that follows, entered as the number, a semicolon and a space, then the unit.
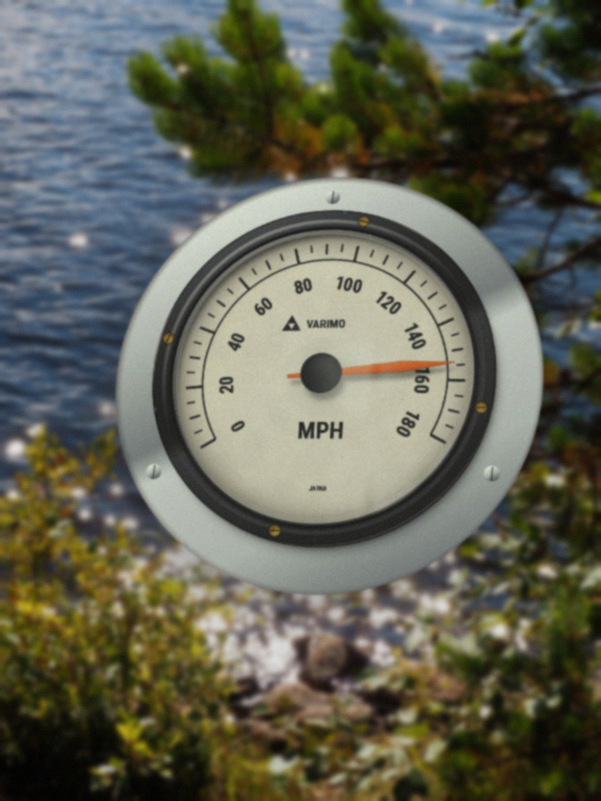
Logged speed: 155; mph
